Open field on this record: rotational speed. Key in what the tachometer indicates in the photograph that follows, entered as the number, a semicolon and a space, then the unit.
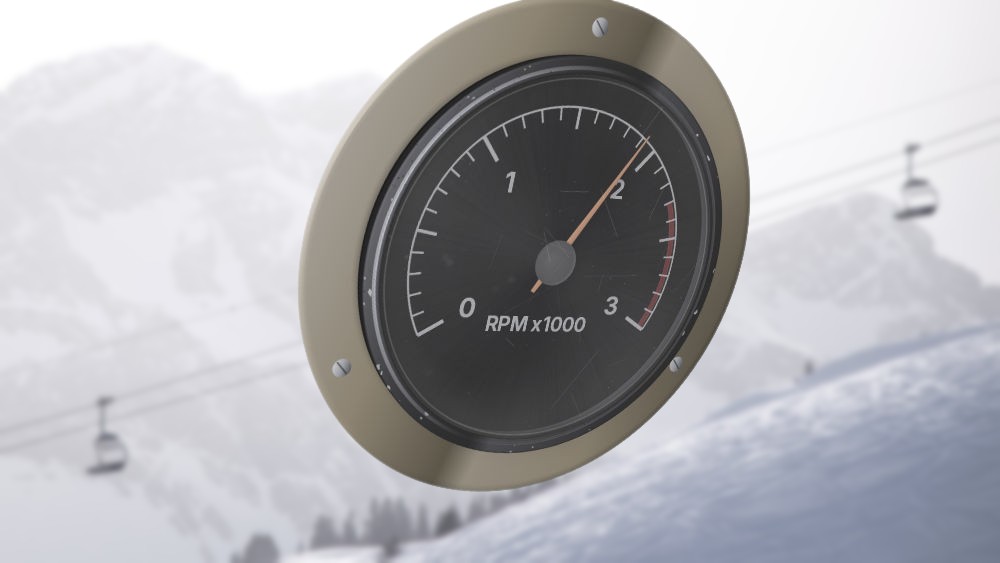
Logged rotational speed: 1900; rpm
